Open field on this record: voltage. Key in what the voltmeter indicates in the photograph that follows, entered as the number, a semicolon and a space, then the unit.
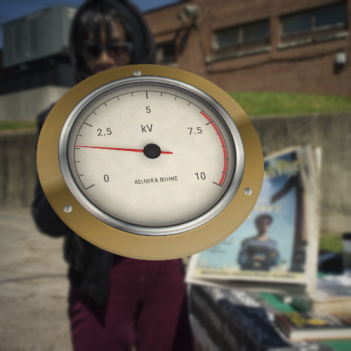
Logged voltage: 1.5; kV
